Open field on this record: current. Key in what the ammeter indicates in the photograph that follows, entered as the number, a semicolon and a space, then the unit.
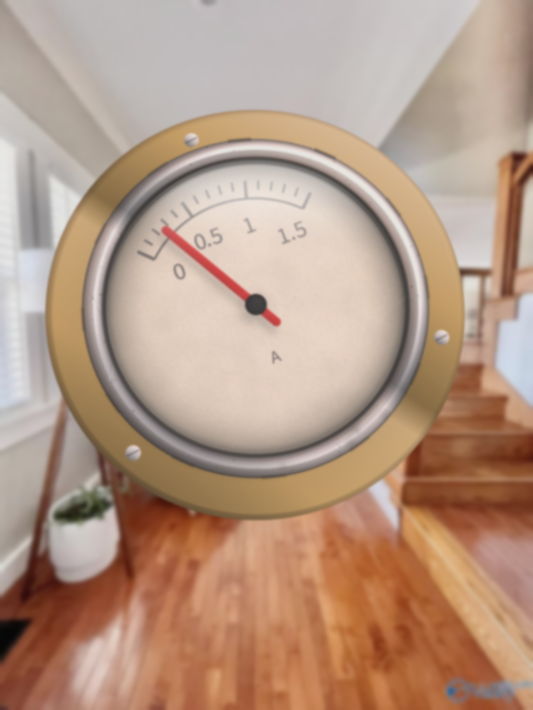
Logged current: 0.25; A
